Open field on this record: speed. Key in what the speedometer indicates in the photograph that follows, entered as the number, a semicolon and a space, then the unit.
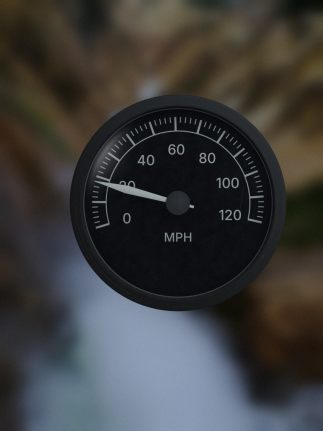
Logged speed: 18; mph
